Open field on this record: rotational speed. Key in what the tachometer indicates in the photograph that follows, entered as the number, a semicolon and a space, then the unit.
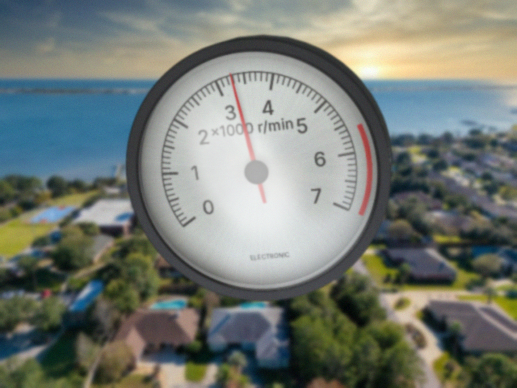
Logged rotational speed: 3300; rpm
